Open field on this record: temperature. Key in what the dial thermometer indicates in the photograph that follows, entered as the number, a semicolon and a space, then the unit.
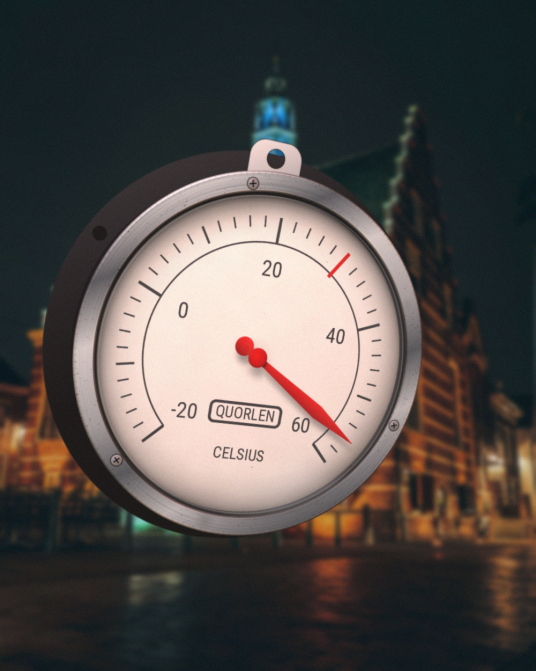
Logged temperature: 56; °C
